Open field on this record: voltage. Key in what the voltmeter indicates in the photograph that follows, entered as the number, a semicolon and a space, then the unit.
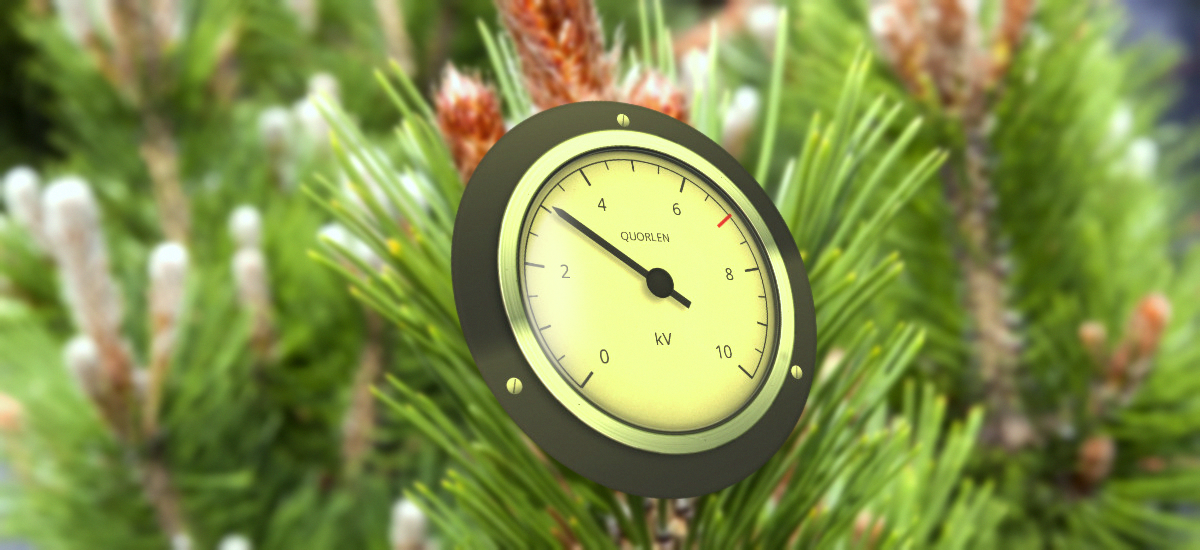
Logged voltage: 3; kV
